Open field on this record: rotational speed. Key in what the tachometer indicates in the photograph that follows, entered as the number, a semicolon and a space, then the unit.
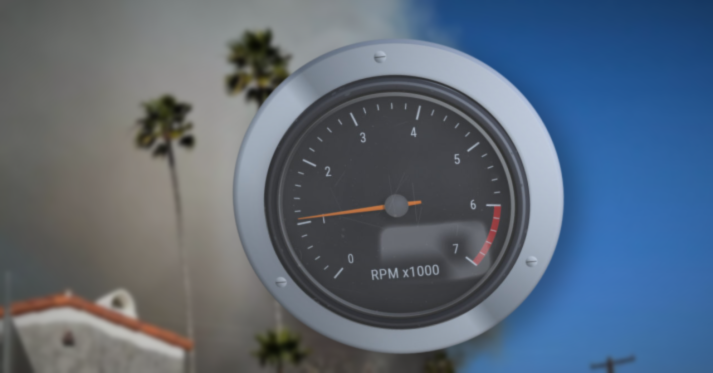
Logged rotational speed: 1100; rpm
